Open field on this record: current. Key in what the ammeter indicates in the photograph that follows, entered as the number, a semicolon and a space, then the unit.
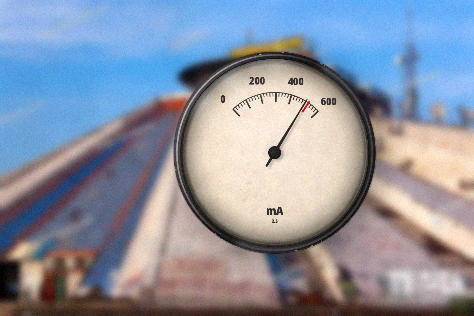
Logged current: 500; mA
